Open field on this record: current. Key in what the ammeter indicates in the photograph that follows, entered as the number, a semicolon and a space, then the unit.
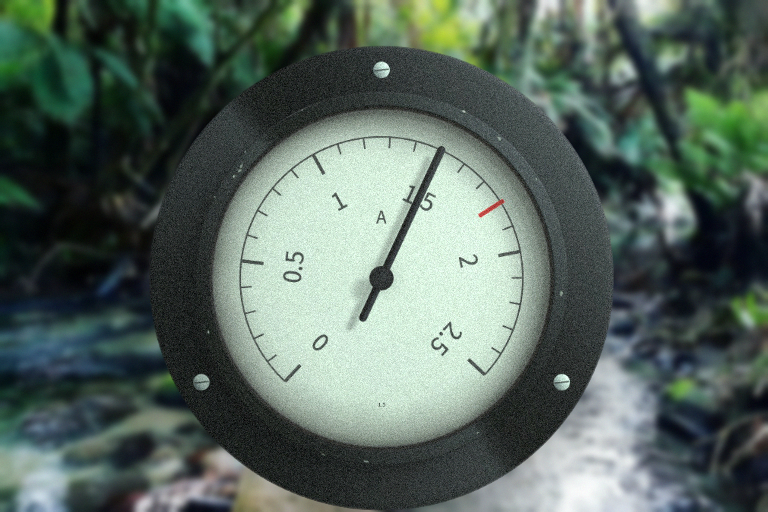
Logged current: 1.5; A
